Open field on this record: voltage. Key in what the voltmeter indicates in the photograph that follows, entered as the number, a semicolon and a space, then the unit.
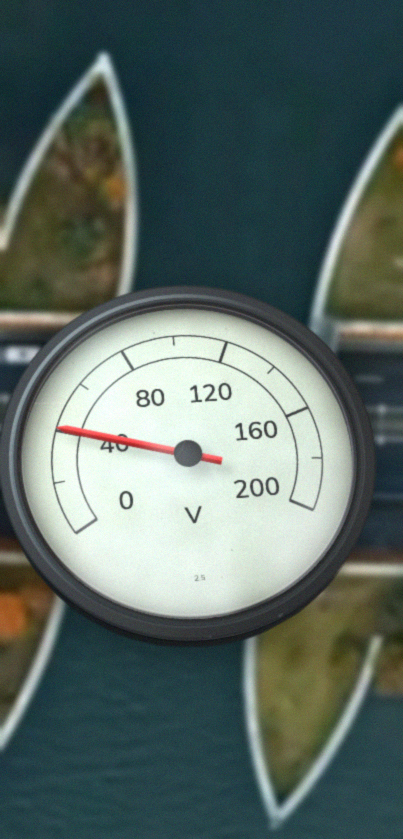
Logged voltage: 40; V
